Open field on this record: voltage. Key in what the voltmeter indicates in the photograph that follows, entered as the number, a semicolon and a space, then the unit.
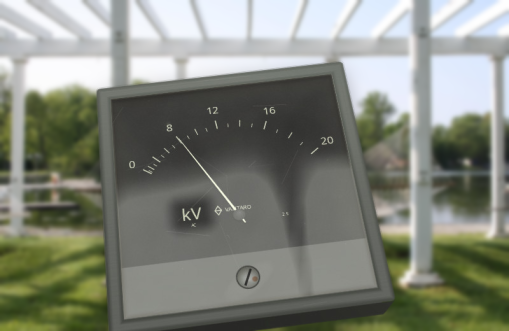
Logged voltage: 8; kV
